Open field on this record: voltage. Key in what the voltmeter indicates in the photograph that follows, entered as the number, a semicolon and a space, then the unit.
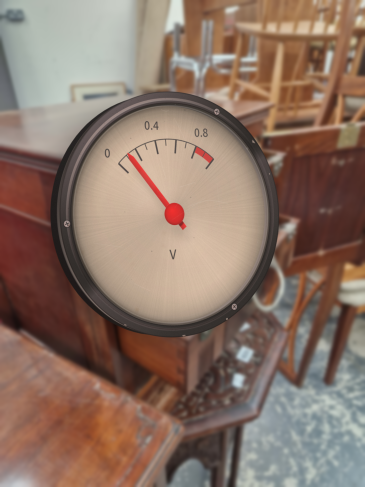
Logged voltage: 0.1; V
